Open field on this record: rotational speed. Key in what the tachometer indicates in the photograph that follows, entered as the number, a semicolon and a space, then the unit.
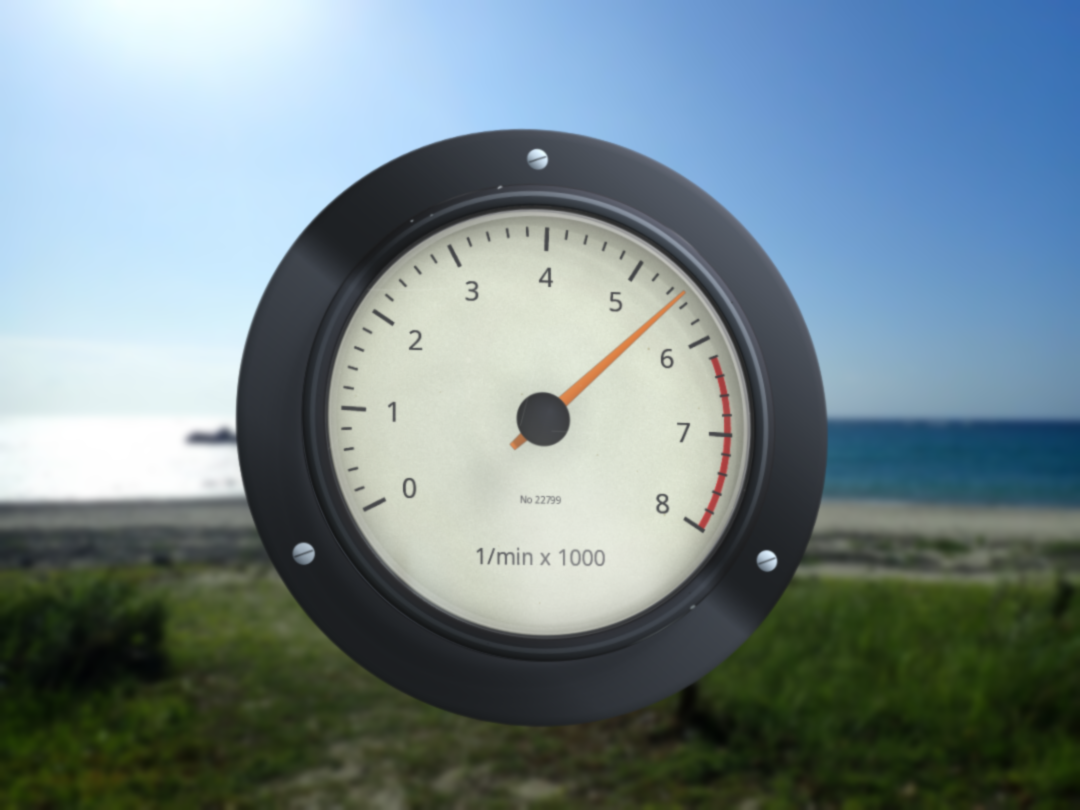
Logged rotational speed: 5500; rpm
